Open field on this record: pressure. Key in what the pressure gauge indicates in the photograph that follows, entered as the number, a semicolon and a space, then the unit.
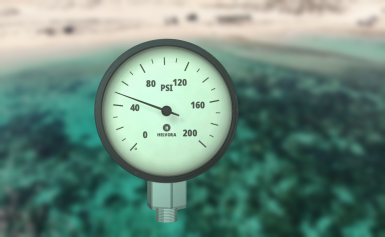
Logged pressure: 50; psi
